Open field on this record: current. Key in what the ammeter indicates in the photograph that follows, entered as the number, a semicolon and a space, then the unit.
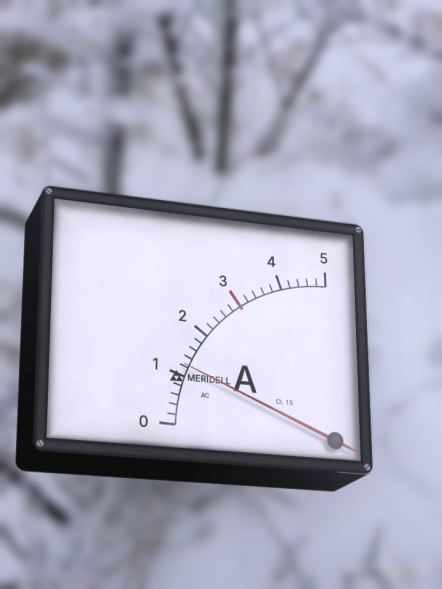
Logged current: 1.2; A
